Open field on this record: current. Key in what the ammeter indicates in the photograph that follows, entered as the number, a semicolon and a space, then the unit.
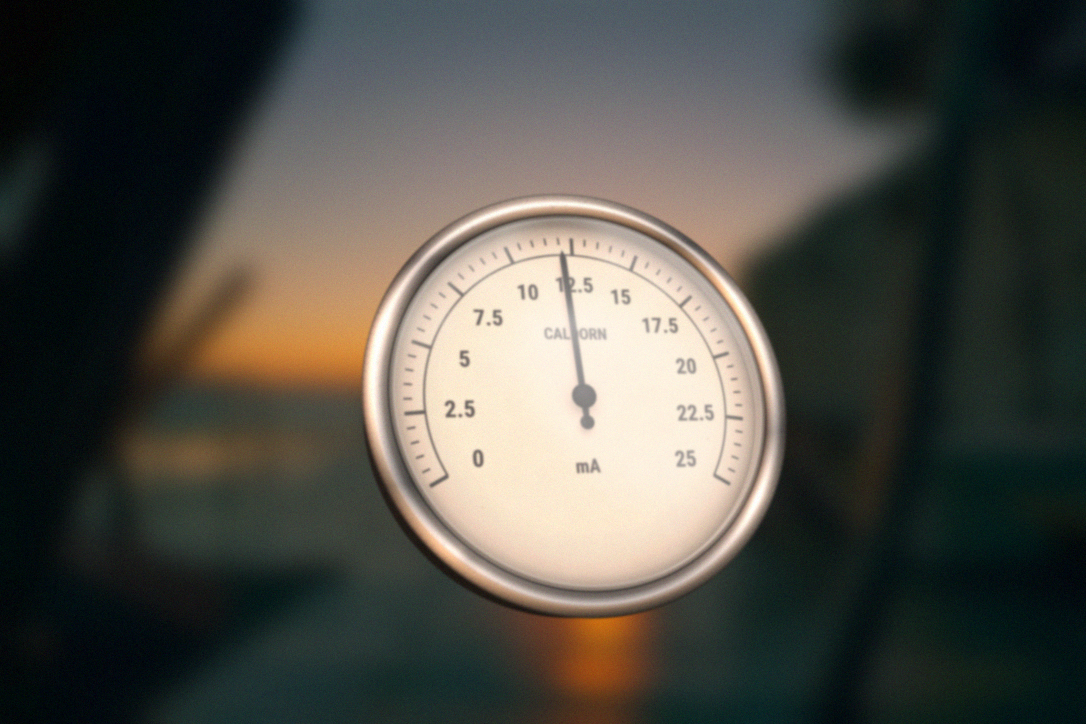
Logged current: 12; mA
